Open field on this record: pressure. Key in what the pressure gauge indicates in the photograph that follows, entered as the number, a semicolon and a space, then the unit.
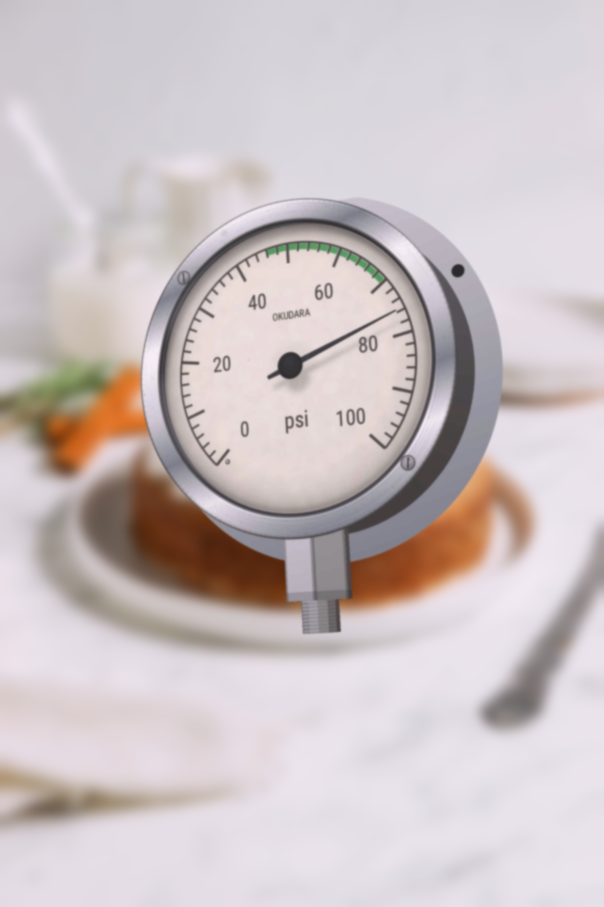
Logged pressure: 76; psi
